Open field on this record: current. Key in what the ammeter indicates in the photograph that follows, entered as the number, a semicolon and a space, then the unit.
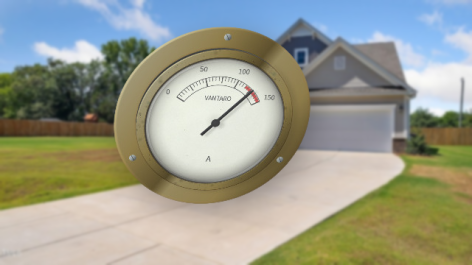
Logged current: 125; A
